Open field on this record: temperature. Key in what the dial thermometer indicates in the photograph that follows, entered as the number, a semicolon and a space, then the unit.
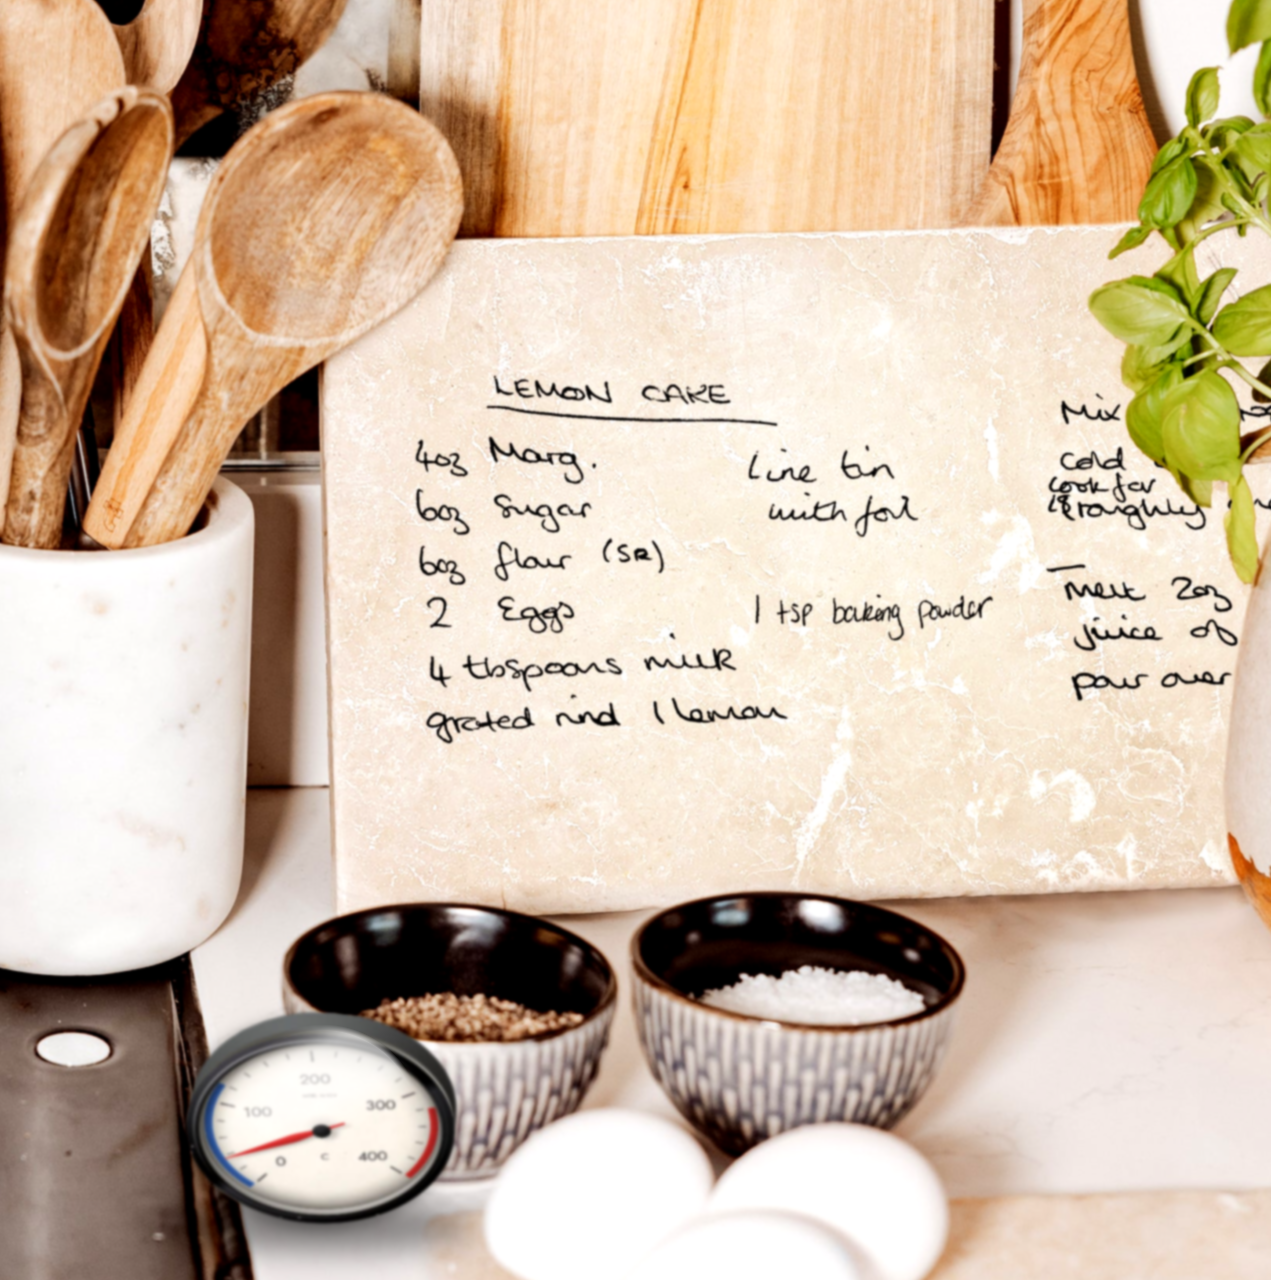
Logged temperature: 40; °C
